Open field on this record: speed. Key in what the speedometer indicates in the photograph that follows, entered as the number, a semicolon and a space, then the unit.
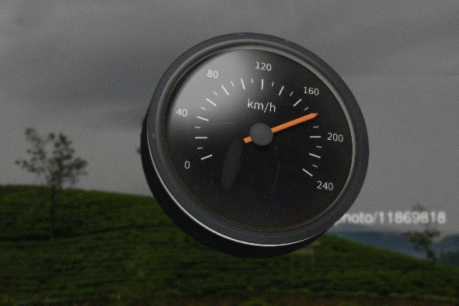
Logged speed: 180; km/h
